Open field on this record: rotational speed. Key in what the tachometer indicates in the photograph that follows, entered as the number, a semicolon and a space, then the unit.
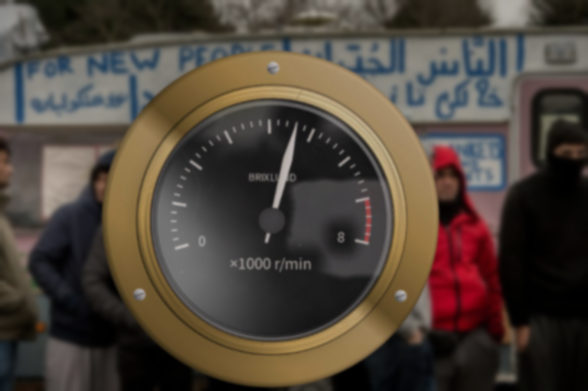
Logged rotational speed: 4600; rpm
